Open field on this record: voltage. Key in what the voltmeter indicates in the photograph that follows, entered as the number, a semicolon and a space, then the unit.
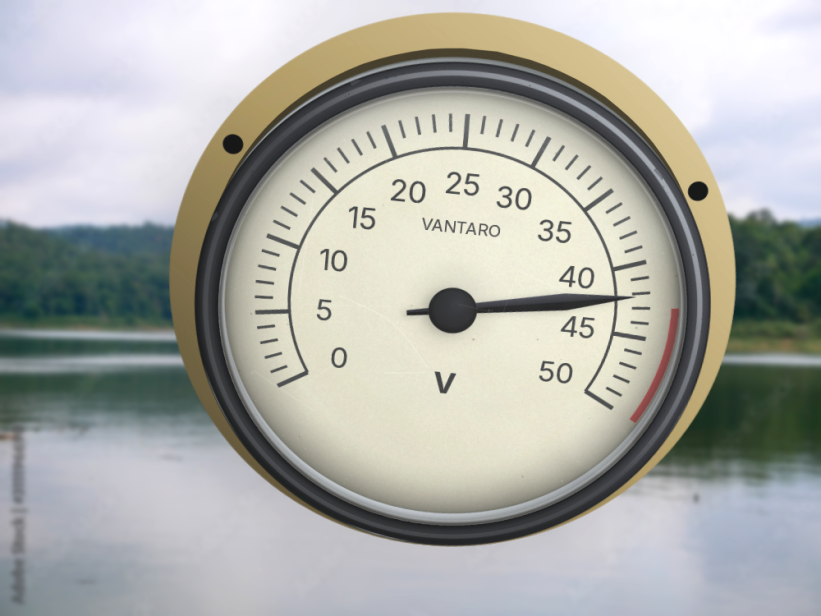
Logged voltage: 42; V
